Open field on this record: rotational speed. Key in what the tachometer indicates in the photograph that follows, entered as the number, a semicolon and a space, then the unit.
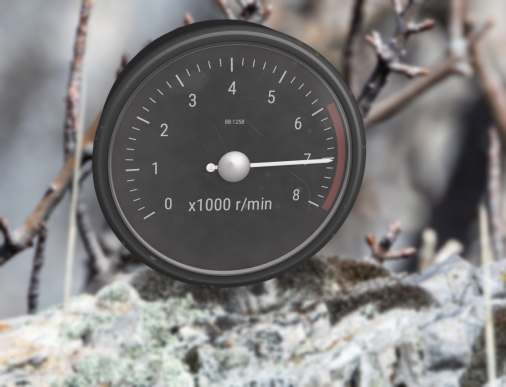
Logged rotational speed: 7000; rpm
